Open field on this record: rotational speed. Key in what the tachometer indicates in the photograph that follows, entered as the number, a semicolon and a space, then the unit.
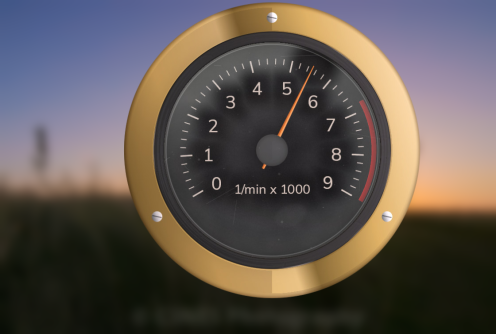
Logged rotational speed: 5500; rpm
